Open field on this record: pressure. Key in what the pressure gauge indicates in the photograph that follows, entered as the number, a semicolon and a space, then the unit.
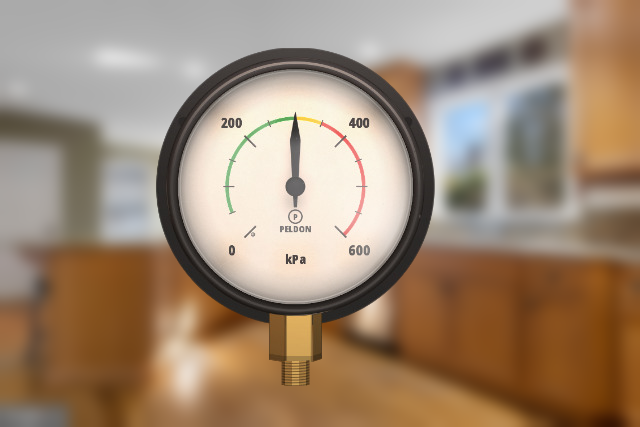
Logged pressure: 300; kPa
